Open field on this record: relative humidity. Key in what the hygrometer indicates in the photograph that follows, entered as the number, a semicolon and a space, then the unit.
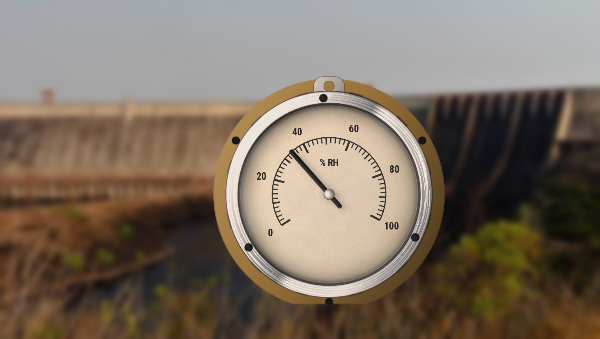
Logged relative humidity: 34; %
